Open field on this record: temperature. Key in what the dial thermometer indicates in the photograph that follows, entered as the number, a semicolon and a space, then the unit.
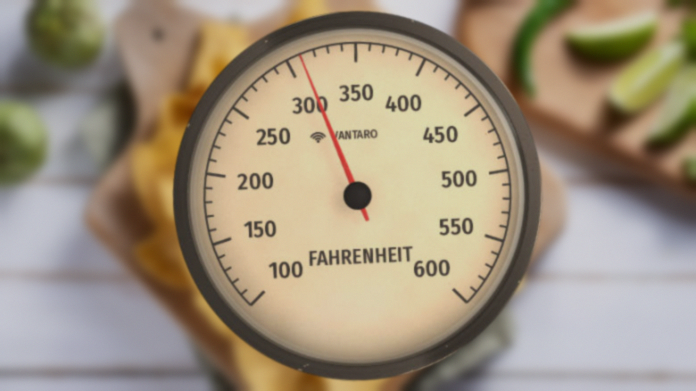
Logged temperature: 310; °F
